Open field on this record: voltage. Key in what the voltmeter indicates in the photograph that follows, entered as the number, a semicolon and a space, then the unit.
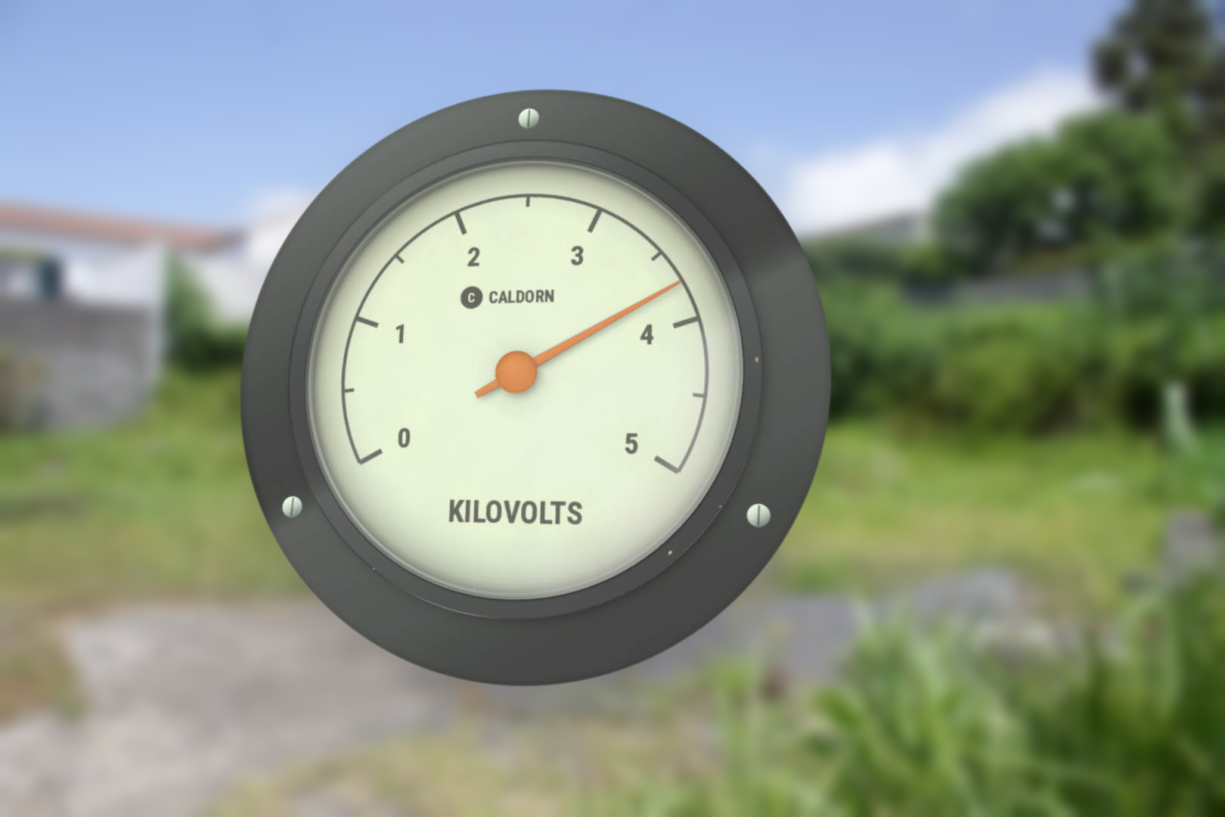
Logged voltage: 3.75; kV
